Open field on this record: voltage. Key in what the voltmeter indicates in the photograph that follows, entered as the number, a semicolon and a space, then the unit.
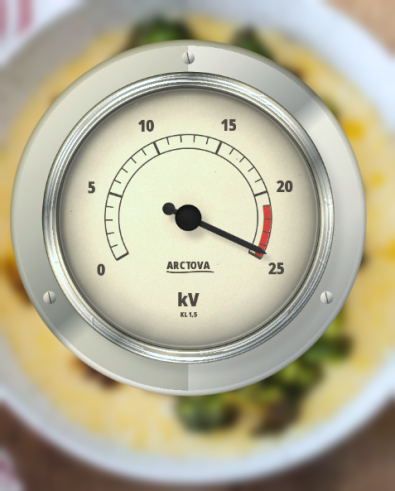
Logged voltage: 24.5; kV
